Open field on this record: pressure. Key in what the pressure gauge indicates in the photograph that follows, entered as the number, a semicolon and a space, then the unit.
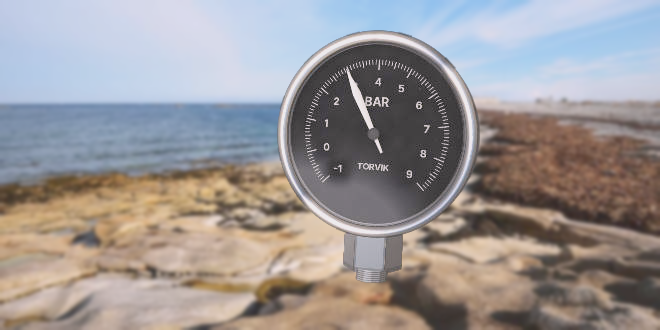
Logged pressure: 3; bar
